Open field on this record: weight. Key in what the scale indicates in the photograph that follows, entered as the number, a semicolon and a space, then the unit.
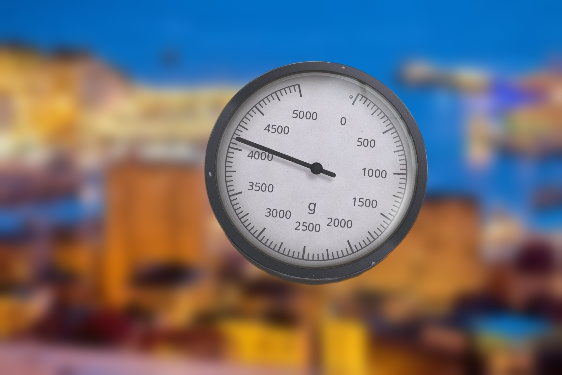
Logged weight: 4100; g
